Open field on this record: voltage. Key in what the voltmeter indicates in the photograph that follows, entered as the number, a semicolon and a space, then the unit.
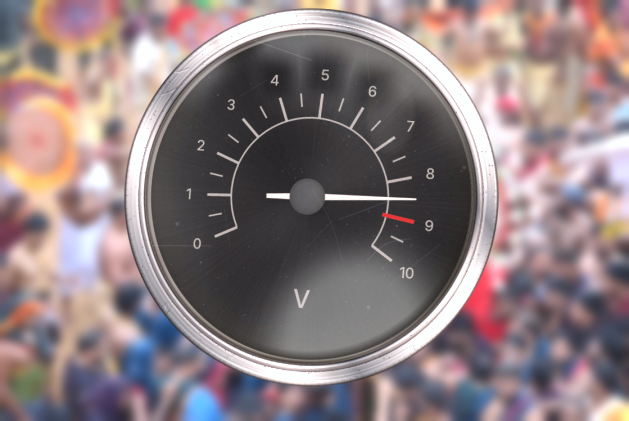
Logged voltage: 8.5; V
